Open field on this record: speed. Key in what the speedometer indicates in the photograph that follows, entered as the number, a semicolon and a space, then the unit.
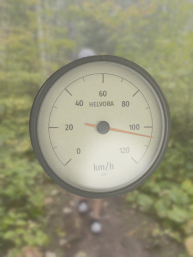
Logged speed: 105; km/h
